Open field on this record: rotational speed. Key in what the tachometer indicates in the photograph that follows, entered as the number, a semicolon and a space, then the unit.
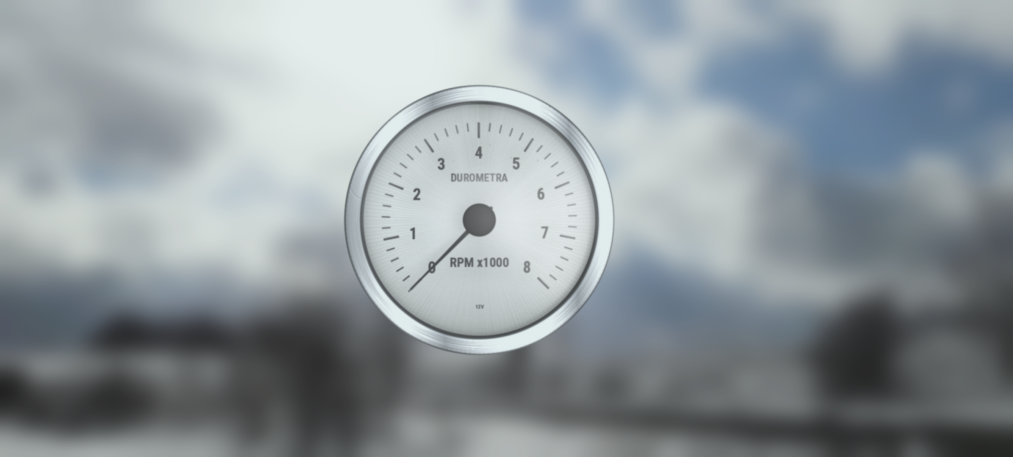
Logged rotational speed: 0; rpm
